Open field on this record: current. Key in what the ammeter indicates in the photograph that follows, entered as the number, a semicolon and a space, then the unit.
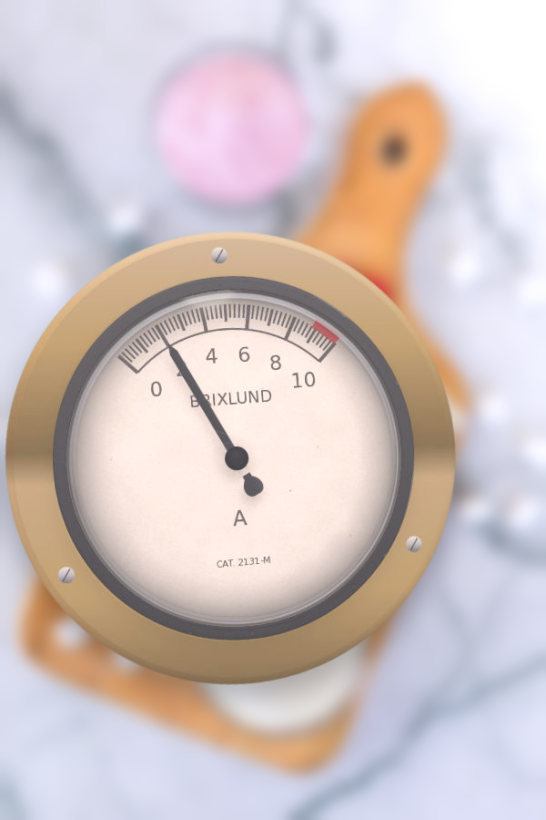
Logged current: 2; A
